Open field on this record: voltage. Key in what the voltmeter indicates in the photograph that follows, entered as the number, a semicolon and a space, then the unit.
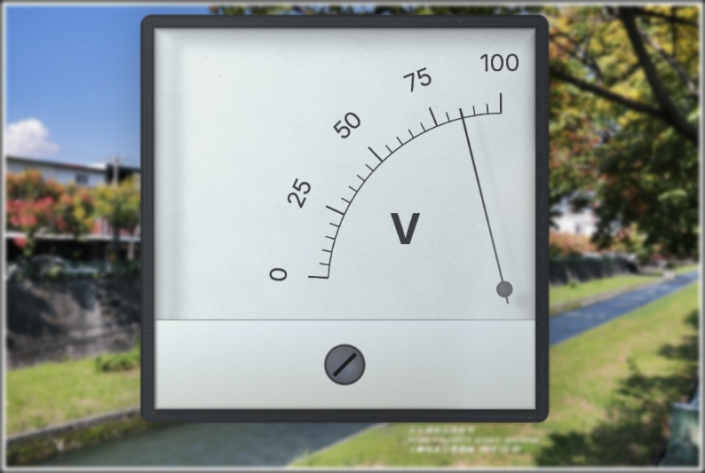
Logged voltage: 85; V
